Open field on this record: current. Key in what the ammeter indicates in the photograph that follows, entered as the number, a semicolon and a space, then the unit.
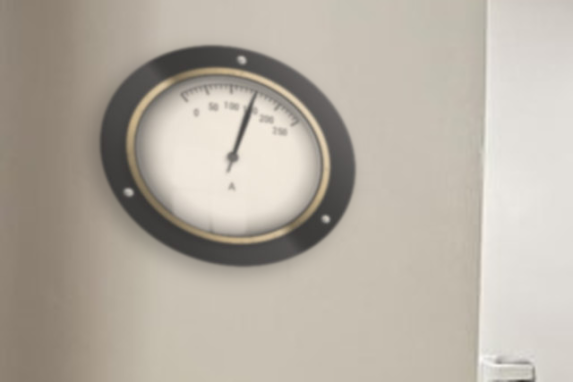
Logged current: 150; A
